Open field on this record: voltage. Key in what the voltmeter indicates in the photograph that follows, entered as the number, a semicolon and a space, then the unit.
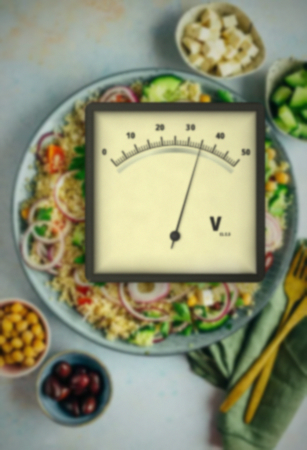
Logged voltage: 35; V
